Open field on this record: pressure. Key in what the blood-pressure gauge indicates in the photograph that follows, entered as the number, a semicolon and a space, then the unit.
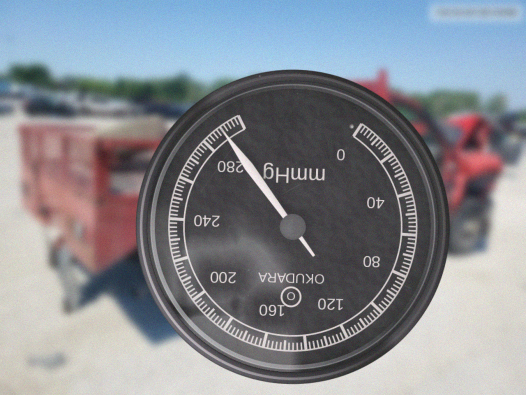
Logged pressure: 290; mmHg
